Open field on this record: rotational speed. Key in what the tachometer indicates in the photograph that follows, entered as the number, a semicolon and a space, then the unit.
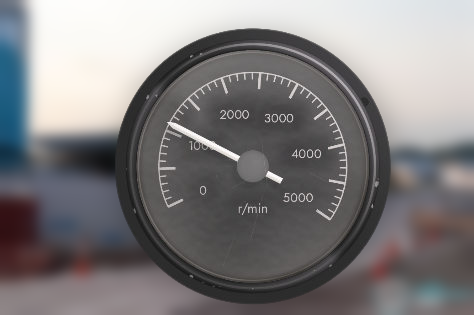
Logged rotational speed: 1100; rpm
